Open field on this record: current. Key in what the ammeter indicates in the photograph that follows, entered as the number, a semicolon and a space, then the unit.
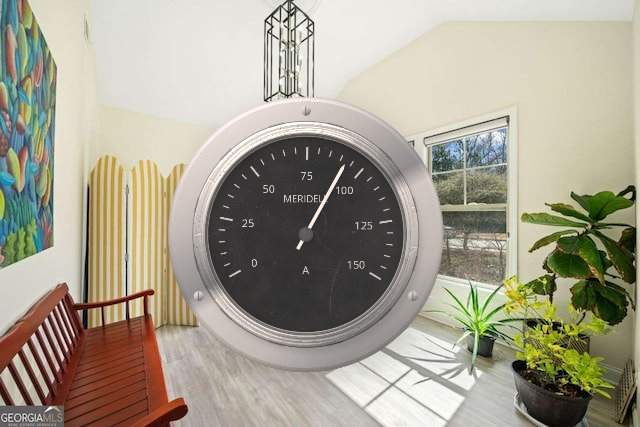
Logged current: 92.5; A
